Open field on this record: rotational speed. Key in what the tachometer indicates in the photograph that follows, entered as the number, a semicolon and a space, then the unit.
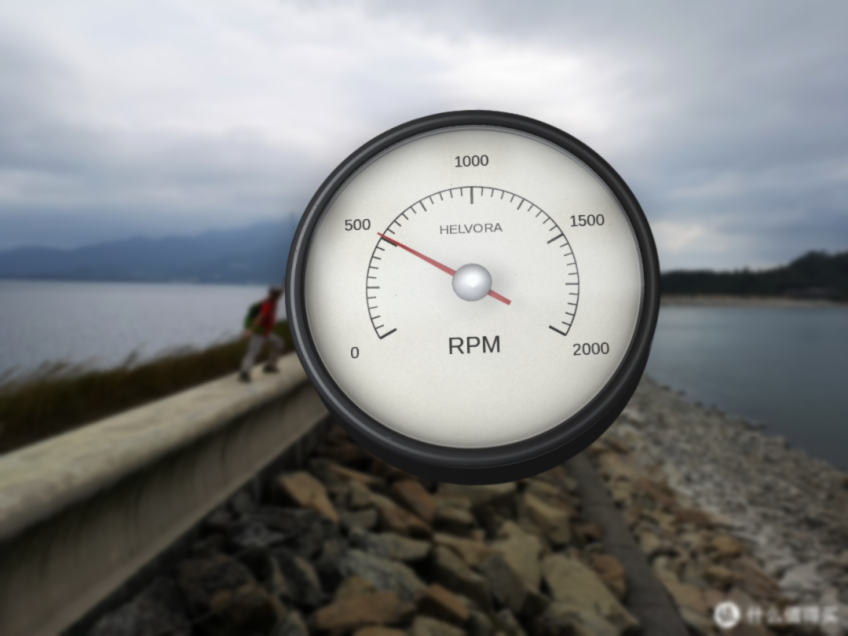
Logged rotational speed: 500; rpm
